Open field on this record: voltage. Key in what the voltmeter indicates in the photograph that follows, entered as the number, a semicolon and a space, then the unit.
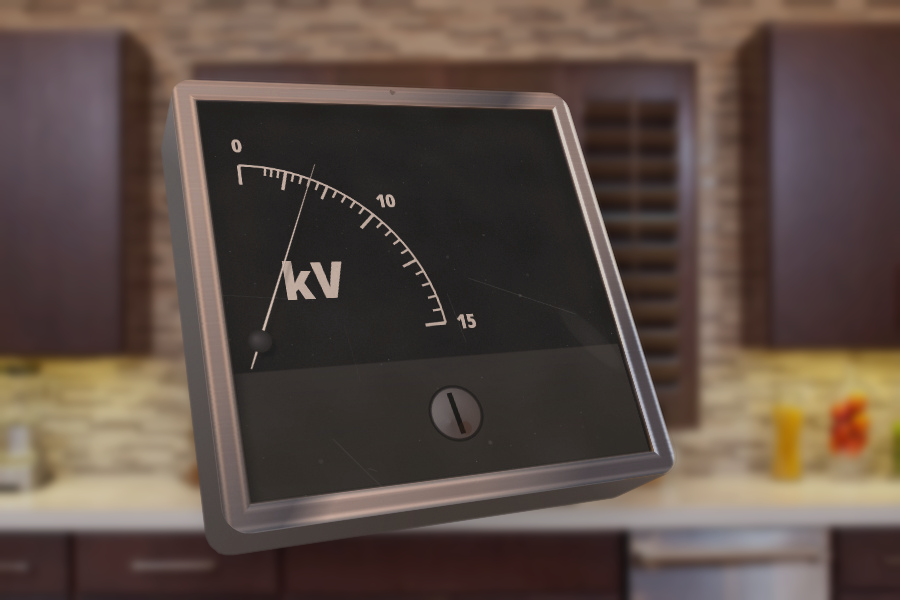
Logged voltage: 6.5; kV
